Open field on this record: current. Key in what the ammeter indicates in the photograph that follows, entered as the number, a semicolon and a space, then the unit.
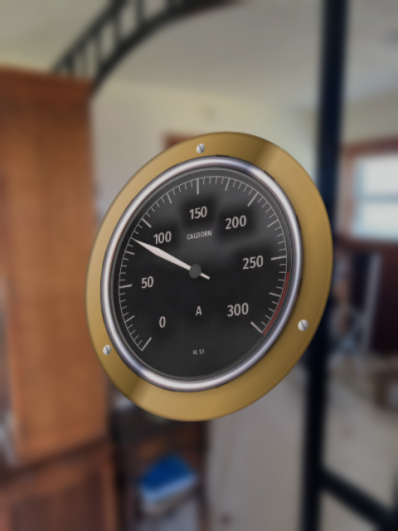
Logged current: 85; A
